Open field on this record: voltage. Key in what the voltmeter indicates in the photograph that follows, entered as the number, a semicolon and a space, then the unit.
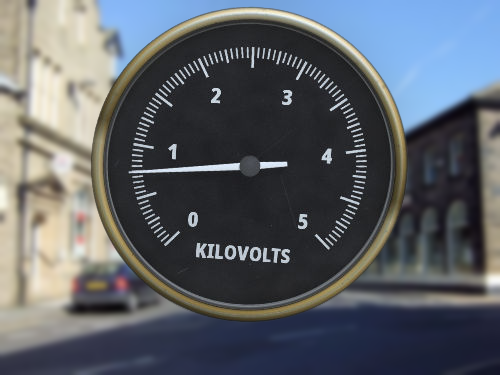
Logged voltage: 0.75; kV
